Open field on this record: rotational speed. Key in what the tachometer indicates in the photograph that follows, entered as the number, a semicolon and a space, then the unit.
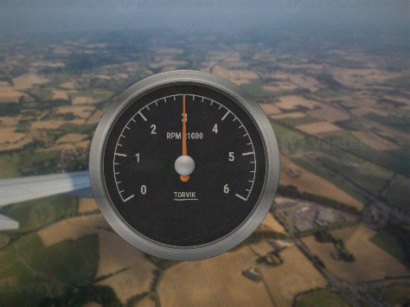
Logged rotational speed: 3000; rpm
